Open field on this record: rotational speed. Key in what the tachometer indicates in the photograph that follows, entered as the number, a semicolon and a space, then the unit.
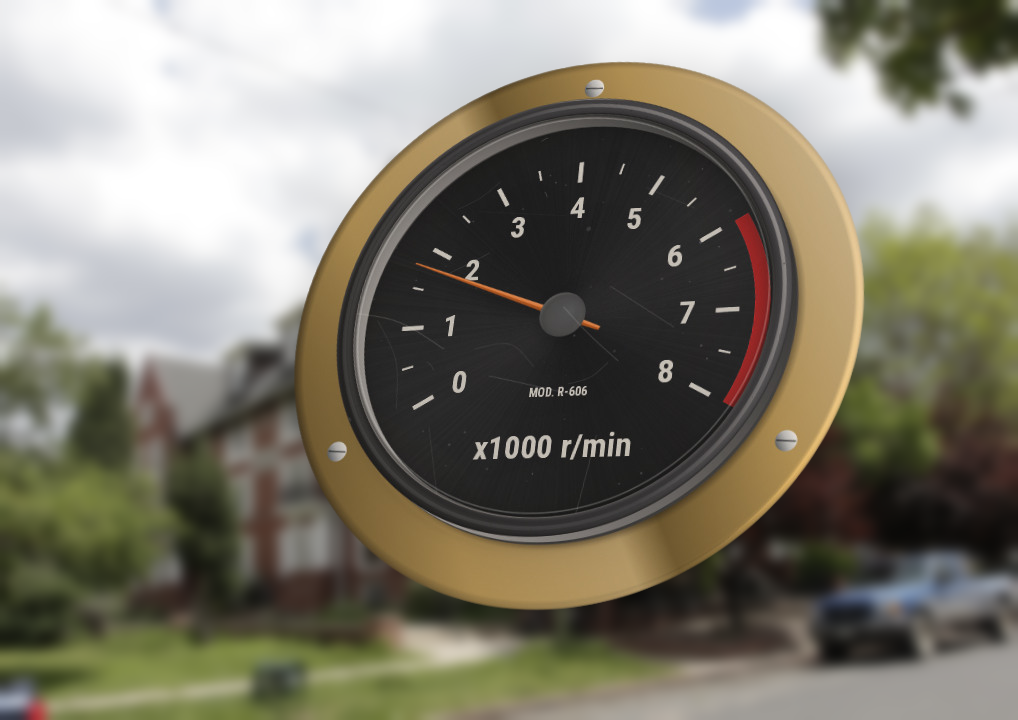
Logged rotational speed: 1750; rpm
